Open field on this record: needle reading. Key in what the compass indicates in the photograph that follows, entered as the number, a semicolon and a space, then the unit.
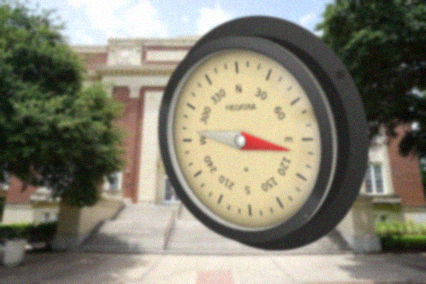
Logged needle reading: 100; °
